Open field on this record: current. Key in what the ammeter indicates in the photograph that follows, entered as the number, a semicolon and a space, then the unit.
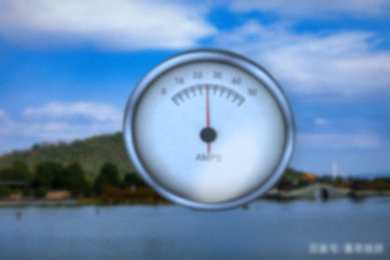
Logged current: 25; A
